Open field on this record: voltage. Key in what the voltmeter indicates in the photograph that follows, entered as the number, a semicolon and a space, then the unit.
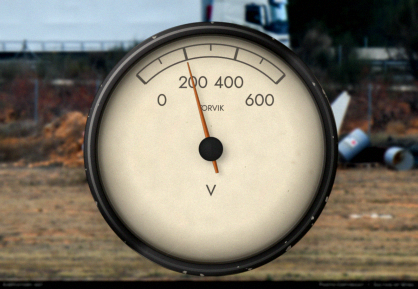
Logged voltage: 200; V
